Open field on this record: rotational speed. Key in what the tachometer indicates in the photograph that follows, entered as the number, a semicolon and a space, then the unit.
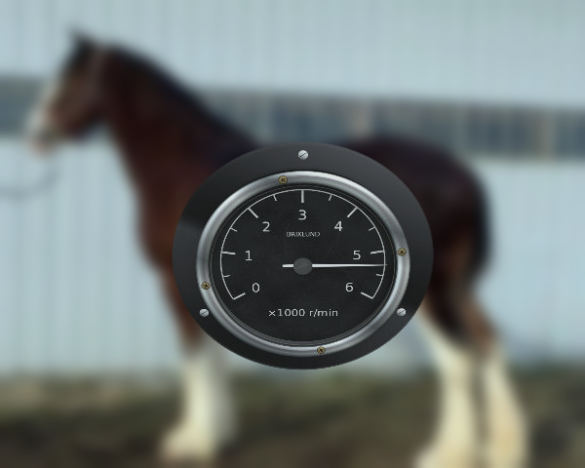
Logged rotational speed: 5250; rpm
